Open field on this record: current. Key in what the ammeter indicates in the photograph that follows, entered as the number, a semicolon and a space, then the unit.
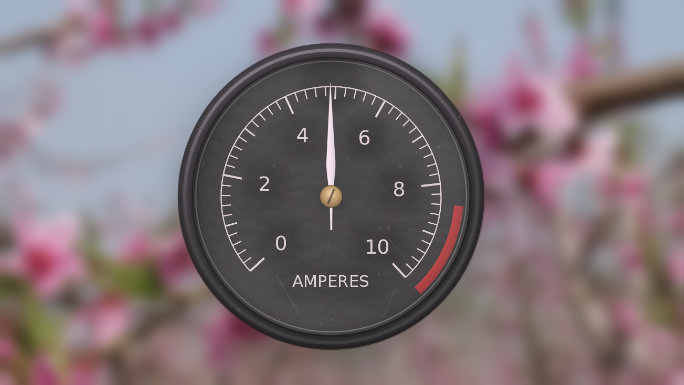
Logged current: 4.9; A
